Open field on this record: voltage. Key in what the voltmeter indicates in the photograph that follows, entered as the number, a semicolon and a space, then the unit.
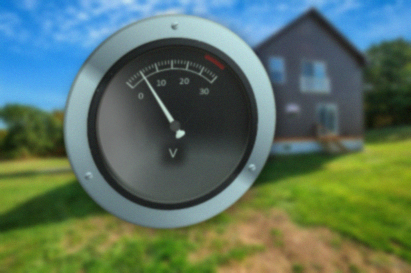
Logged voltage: 5; V
